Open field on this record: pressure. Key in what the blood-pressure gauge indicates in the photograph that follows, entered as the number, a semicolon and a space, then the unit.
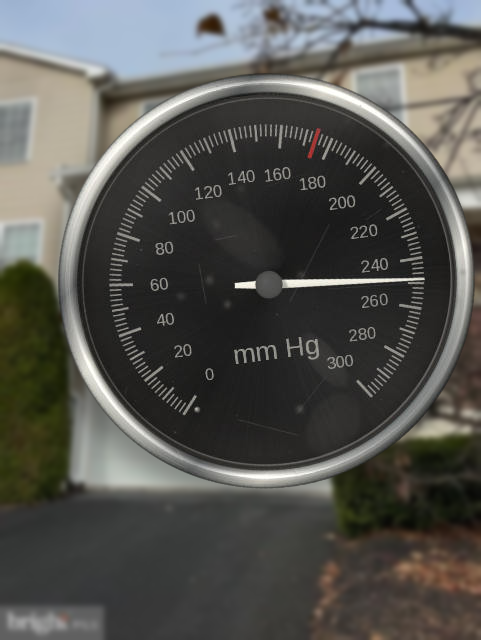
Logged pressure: 248; mmHg
